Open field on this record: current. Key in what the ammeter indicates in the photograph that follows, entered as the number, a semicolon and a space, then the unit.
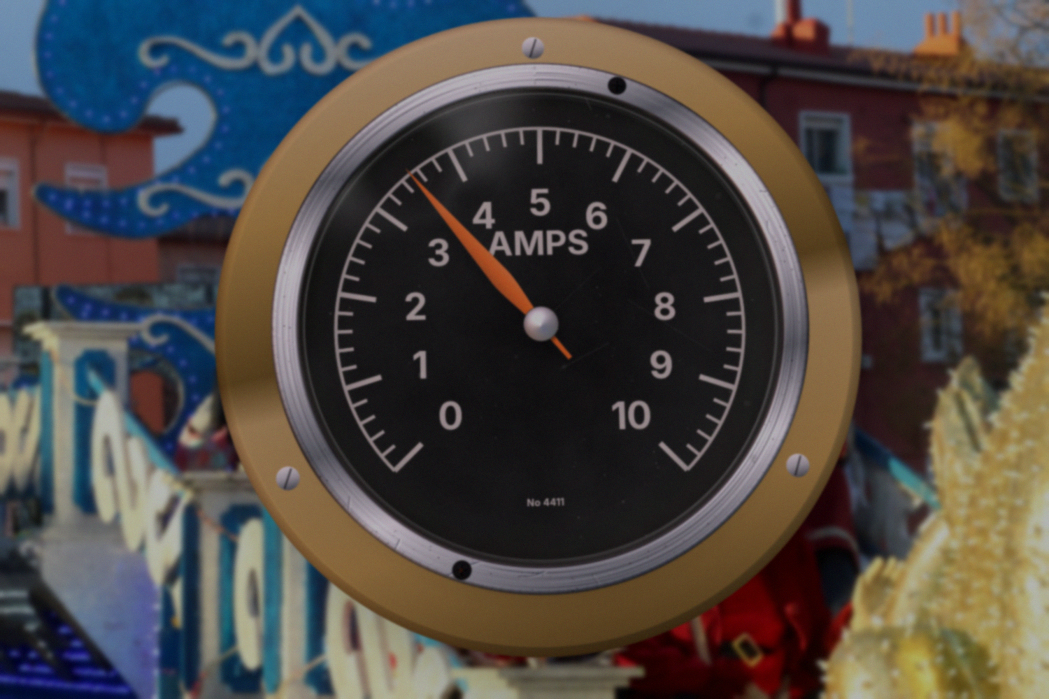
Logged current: 3.5; A
